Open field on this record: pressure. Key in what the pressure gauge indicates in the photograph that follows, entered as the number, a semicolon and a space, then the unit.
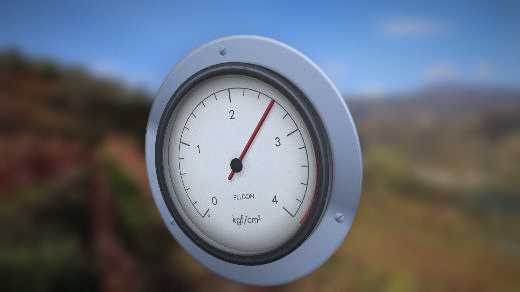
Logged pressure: 2.6; kg/cm²
